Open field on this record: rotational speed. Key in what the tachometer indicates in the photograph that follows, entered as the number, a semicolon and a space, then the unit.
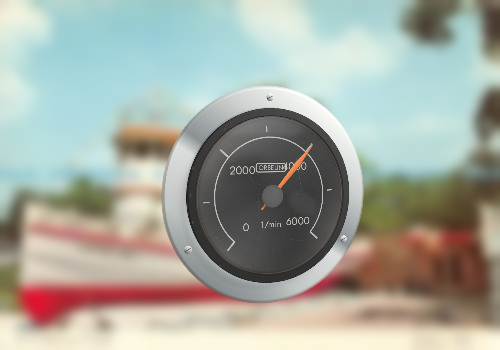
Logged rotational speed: 4000; rpm
